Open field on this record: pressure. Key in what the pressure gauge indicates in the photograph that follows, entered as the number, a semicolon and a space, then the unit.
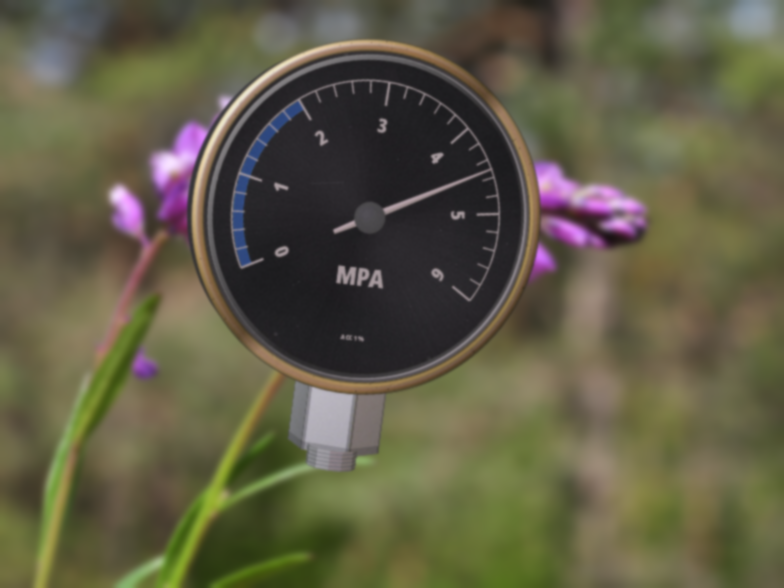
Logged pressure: 4.5; MPa
